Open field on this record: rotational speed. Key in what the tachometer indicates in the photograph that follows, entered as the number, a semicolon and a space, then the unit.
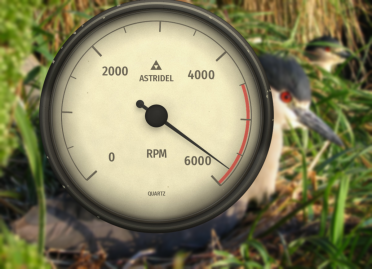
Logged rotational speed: 5750; rpm
